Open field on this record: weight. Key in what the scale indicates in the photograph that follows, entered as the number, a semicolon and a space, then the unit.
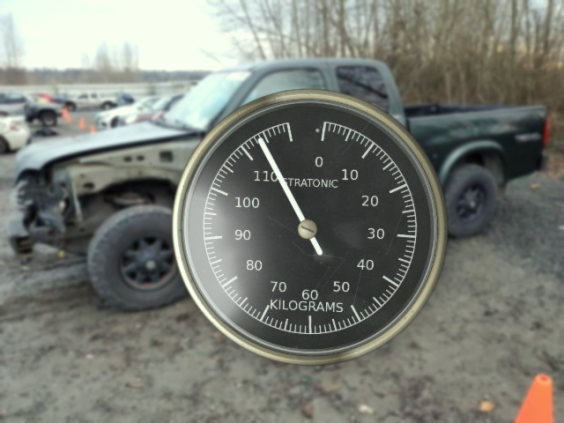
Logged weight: 114; kg
